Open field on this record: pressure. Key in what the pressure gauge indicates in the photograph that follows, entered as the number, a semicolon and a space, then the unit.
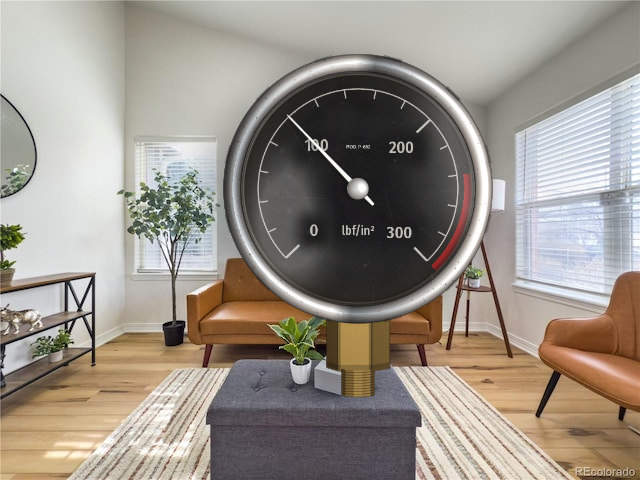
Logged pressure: 100; psi
